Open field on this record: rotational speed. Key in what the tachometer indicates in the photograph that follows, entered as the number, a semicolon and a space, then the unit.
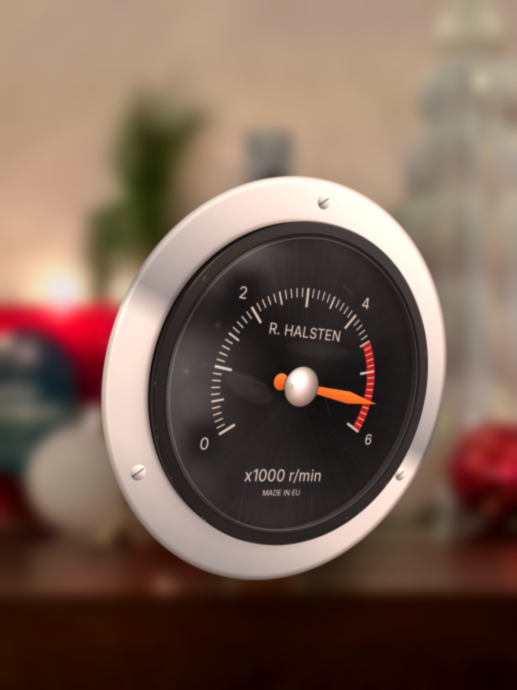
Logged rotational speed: 5500; rpm
